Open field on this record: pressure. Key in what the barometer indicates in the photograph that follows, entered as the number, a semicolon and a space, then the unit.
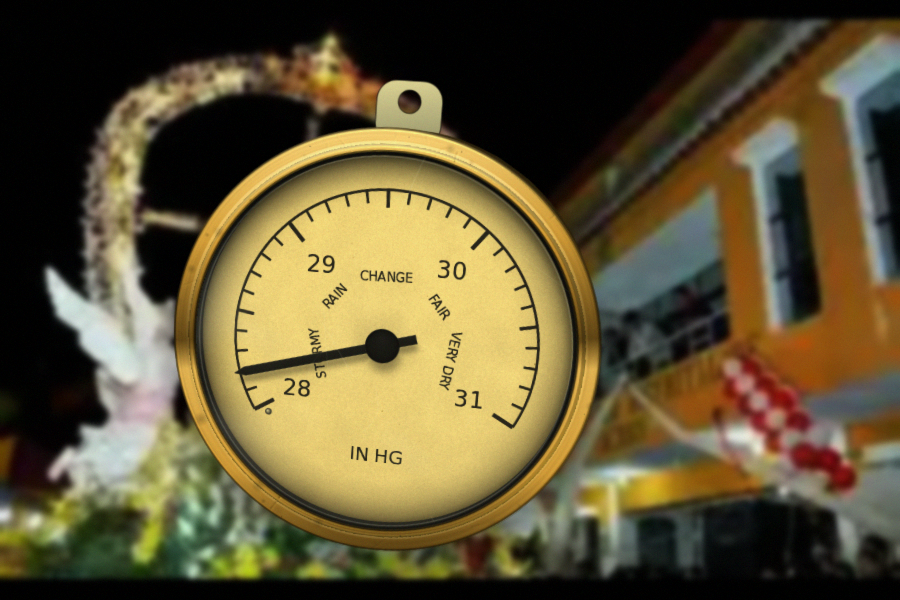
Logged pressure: 28.2; inHg
